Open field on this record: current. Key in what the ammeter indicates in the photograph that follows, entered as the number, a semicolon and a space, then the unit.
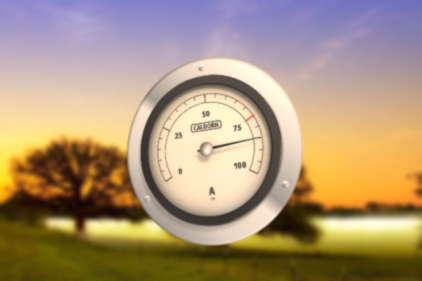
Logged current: 85; A
